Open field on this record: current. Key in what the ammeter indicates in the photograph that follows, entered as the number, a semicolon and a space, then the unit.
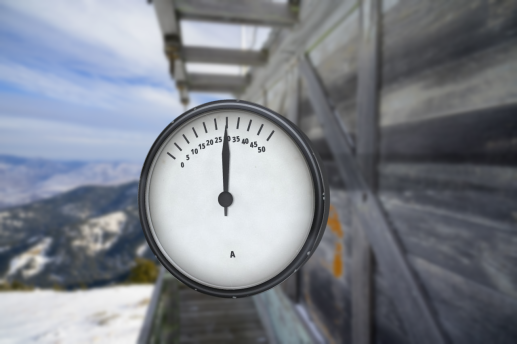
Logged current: 30; A
